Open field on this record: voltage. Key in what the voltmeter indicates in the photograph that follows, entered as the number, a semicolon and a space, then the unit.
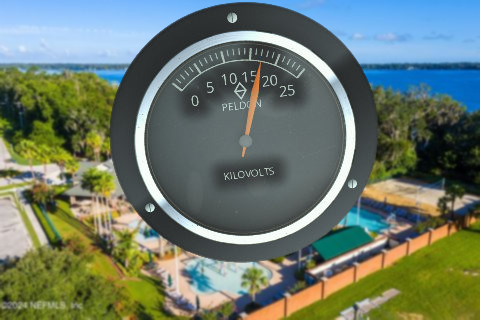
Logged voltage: 17; kV
